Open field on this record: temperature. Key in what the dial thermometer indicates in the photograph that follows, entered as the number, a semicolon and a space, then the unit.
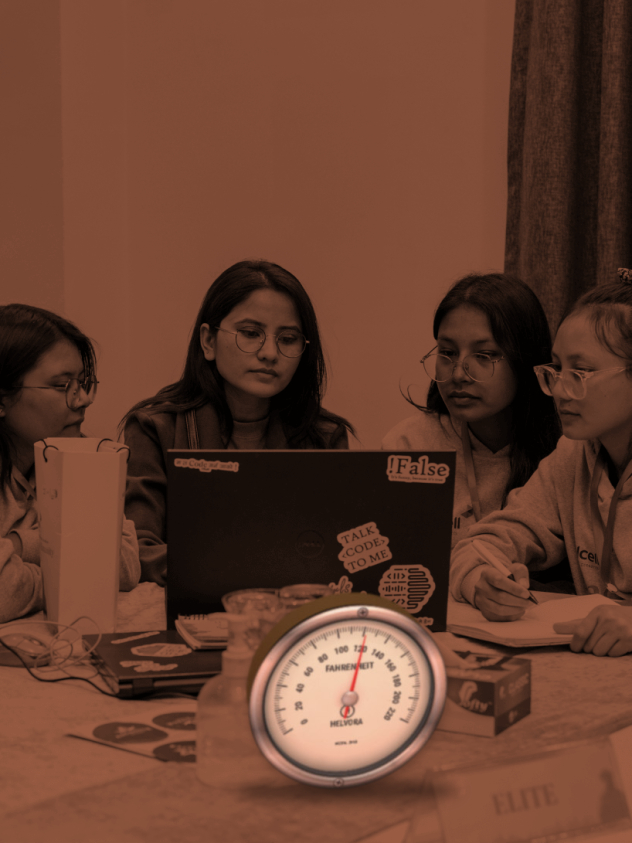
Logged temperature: 120; °F
